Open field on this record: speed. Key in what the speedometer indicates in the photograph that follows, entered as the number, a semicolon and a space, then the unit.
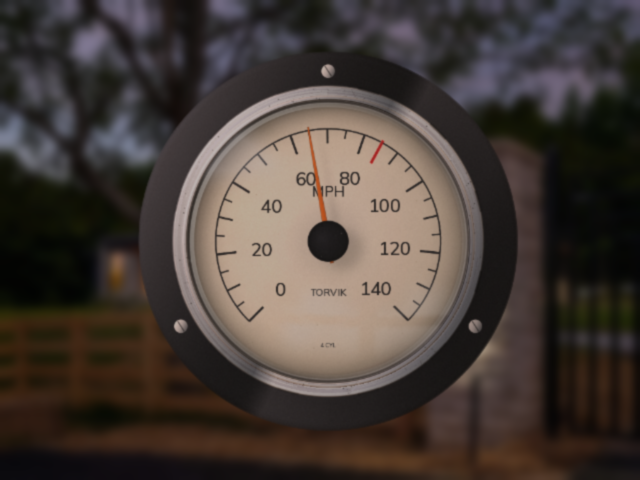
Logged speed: 65; mph
